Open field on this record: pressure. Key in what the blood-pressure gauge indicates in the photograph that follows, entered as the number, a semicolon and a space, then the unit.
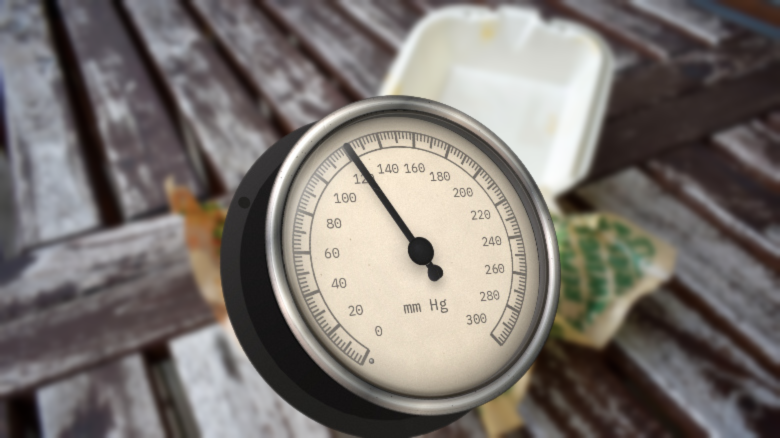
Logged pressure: 120; mmHg
